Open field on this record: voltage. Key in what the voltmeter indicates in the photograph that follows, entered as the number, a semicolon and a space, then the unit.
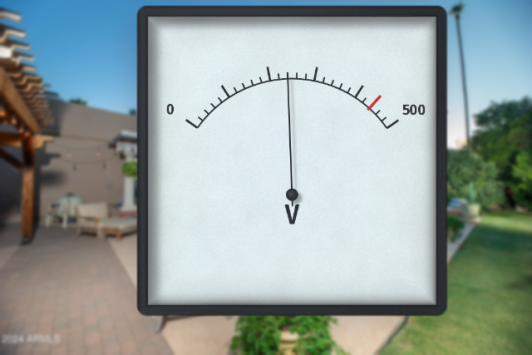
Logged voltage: 240; V
